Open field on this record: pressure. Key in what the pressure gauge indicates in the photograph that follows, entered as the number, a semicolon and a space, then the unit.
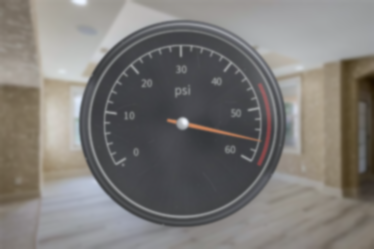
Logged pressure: 56; psi
